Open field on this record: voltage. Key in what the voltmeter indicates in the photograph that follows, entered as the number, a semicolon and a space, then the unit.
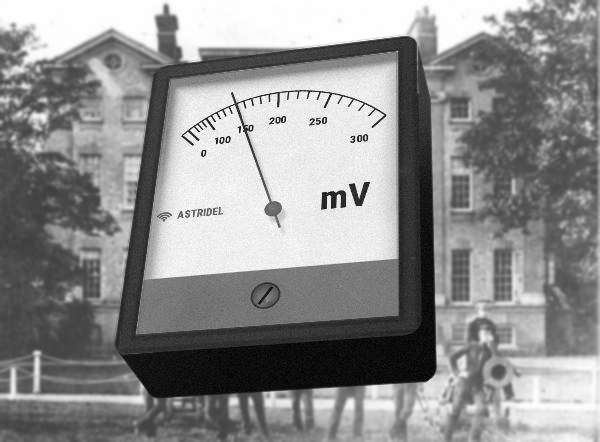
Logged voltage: 150; mV
